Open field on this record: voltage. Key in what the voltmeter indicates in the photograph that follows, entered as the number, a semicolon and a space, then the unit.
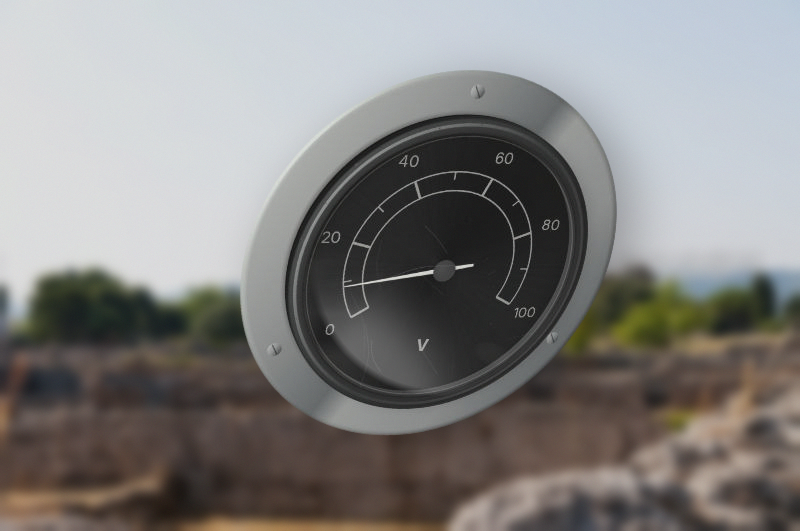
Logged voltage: 10; V
